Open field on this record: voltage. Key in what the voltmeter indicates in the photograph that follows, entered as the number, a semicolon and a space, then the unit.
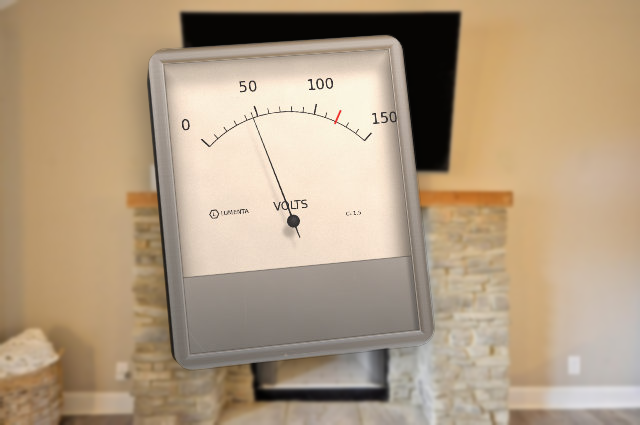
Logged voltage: 45; V
